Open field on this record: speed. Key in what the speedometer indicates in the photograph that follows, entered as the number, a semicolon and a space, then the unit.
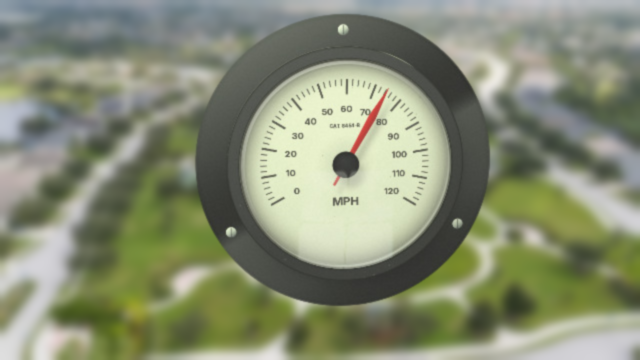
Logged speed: 74; mph
